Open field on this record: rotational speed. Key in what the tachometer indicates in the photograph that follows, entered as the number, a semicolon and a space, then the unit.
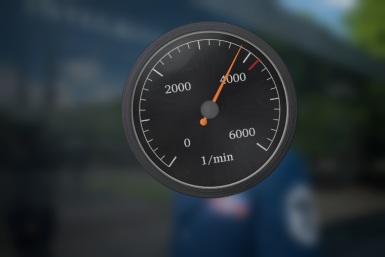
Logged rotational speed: 3800; rpm
